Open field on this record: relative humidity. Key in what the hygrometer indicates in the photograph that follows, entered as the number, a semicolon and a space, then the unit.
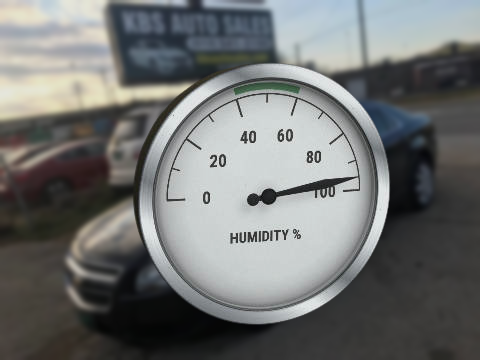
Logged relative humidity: 95; %
